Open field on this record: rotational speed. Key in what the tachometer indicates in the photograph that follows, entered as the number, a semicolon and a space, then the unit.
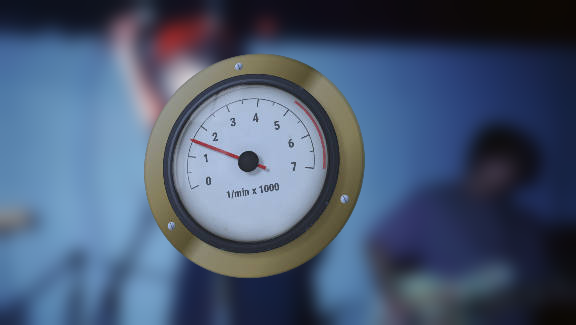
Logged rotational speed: 1500; rpm
